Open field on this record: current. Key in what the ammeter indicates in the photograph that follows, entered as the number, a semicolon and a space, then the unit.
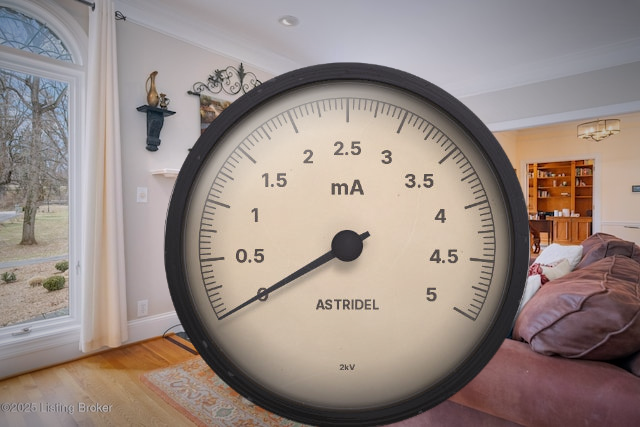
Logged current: 0; mA
